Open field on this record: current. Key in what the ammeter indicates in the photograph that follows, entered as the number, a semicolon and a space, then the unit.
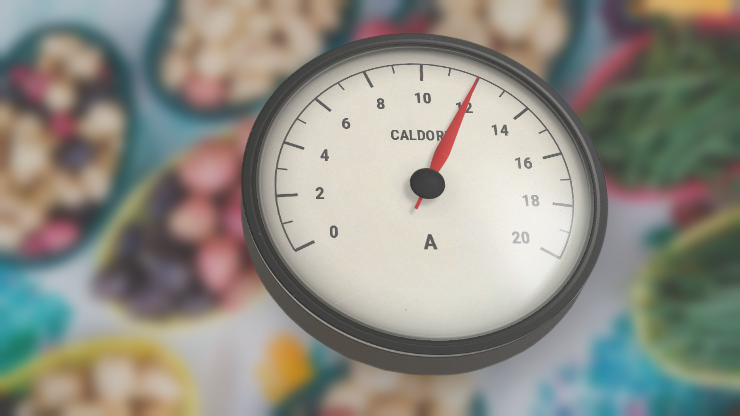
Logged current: 12; A
